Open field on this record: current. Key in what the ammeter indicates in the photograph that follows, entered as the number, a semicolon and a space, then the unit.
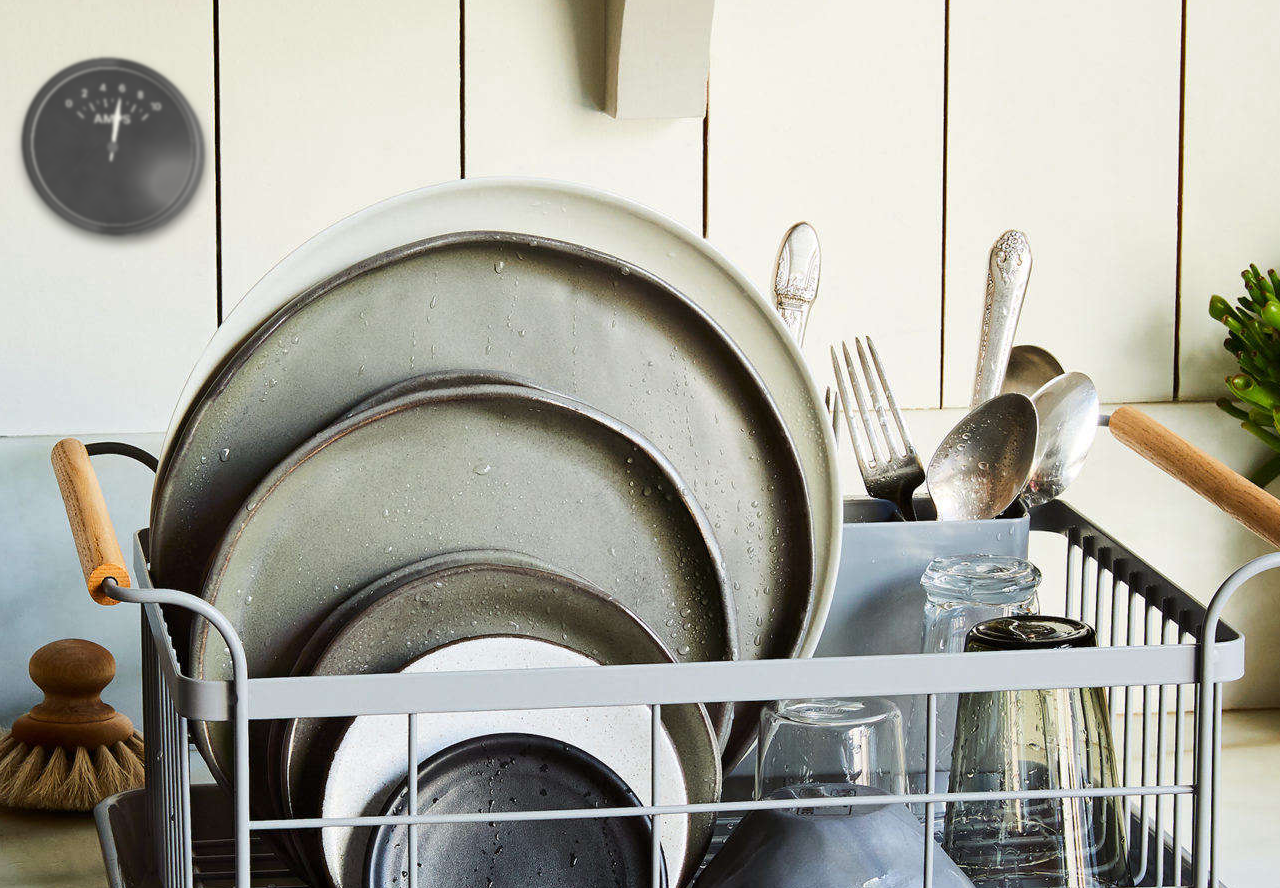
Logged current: 6; A
